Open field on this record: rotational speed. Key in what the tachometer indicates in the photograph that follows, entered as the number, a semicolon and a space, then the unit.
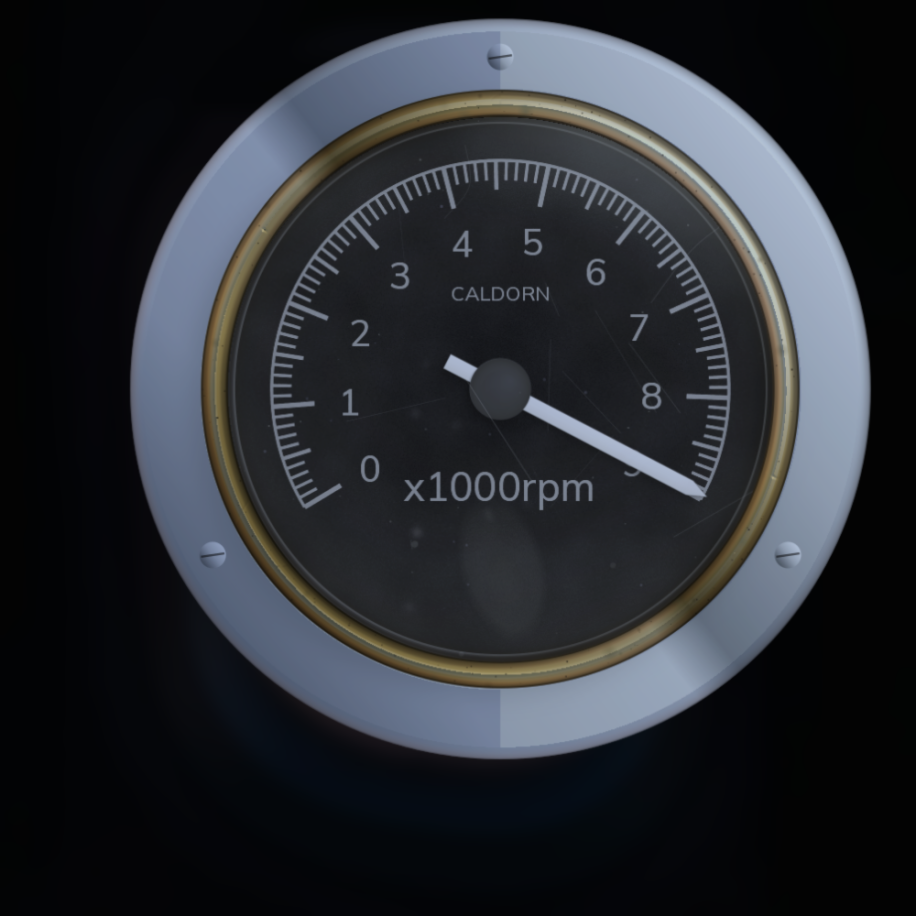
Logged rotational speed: 8950; rpm
